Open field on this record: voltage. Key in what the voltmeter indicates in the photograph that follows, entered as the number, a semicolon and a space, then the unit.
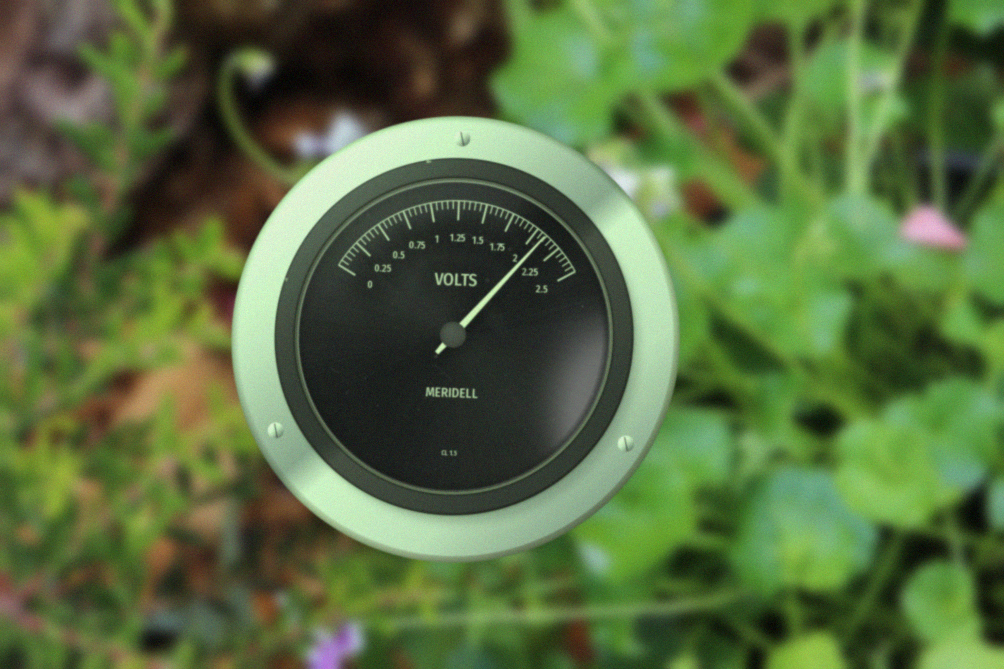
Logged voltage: 2.1; V
